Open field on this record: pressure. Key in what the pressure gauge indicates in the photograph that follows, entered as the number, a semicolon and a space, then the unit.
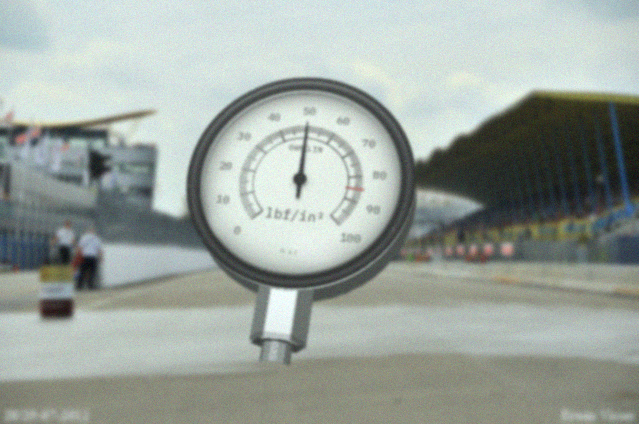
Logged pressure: 50; psi
